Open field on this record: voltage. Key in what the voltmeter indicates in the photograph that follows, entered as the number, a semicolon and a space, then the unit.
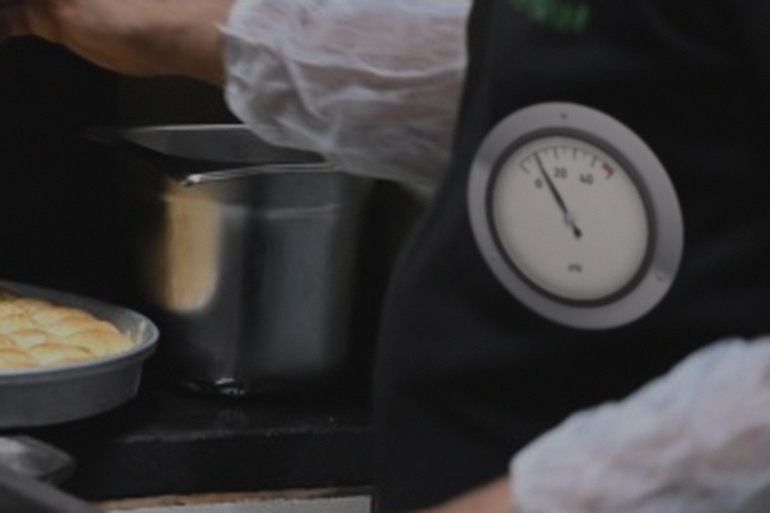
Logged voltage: 10; mV
